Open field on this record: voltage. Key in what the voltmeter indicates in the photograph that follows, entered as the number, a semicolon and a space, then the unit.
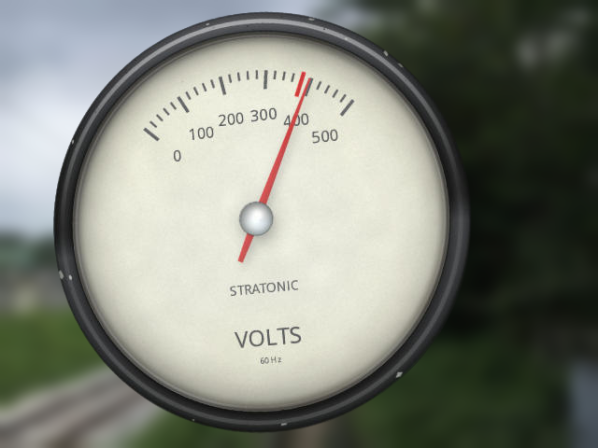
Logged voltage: 400; V
